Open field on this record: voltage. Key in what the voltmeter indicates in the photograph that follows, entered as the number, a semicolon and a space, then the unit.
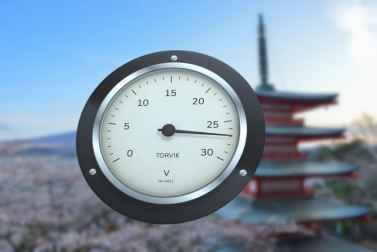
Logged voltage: 27; V
